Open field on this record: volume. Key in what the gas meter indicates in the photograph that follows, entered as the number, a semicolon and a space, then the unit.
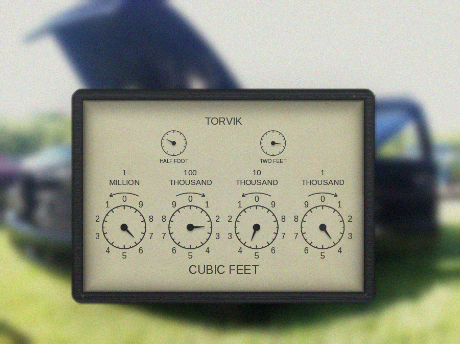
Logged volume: 624400; ft³
